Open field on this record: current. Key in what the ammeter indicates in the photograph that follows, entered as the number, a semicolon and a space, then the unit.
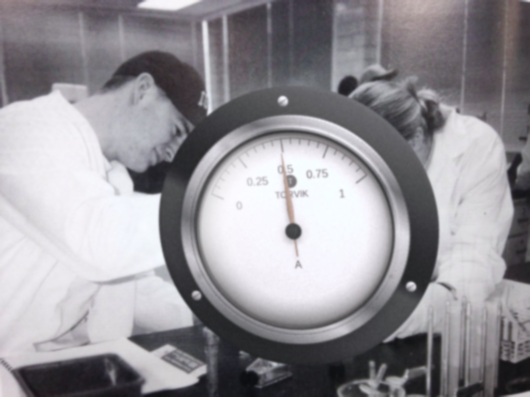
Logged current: 0.5; A
